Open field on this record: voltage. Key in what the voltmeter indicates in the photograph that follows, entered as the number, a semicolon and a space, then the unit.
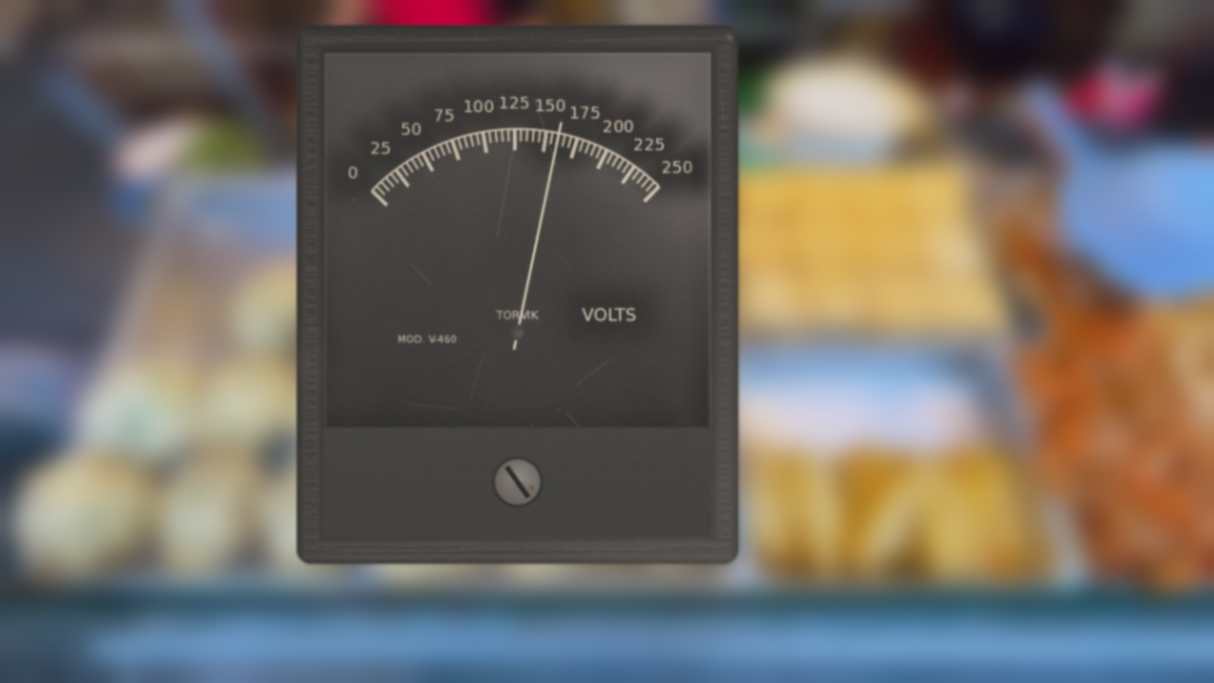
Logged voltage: 160; V
